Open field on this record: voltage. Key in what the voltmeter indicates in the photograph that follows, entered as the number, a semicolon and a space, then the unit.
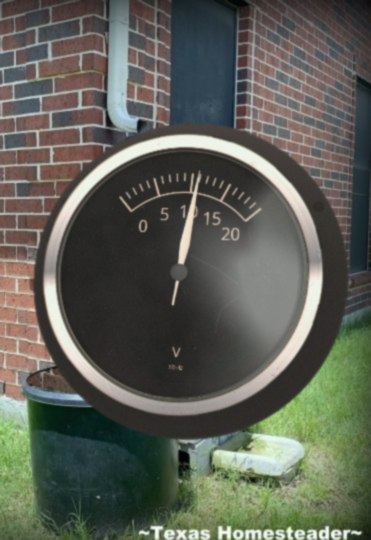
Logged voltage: 11; V
